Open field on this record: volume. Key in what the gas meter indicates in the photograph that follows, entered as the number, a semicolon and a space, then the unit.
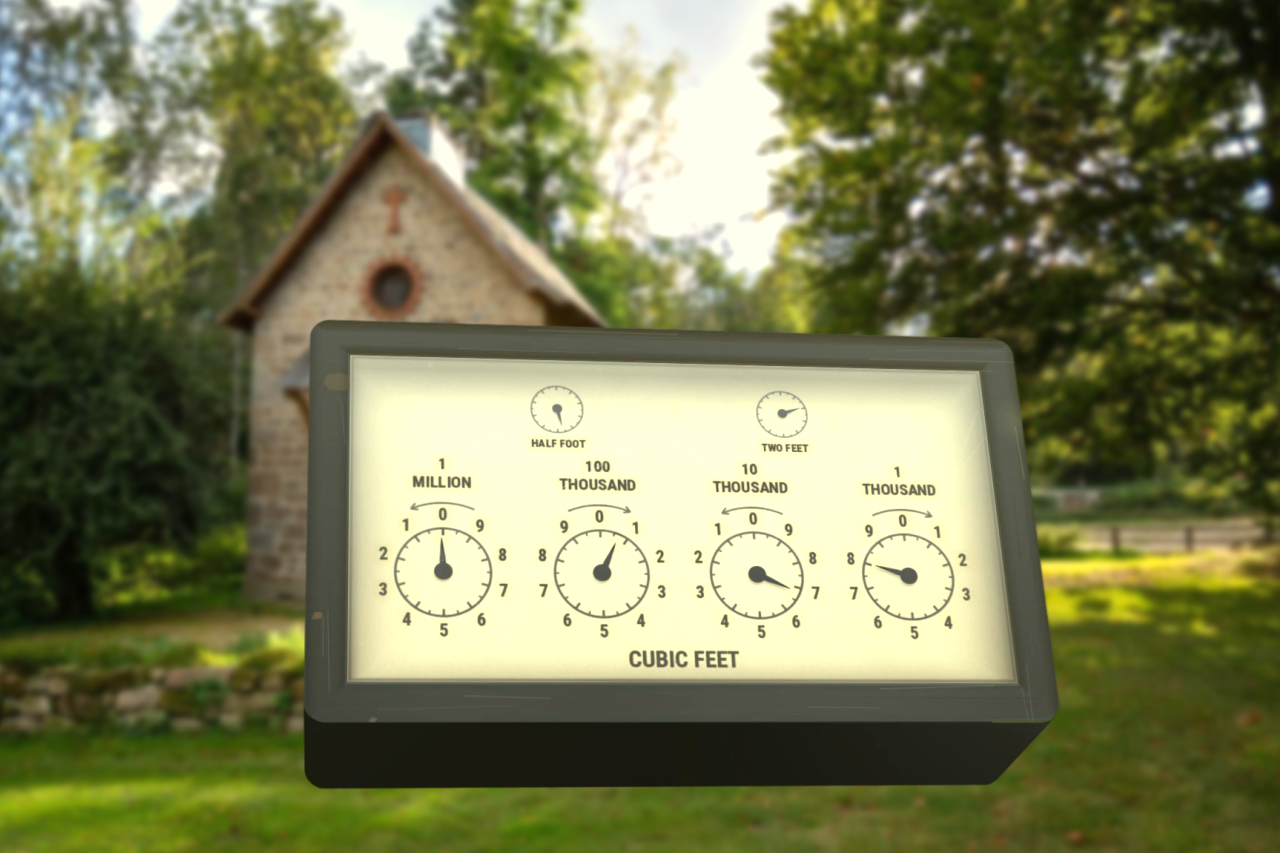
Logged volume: 6800; ft³
